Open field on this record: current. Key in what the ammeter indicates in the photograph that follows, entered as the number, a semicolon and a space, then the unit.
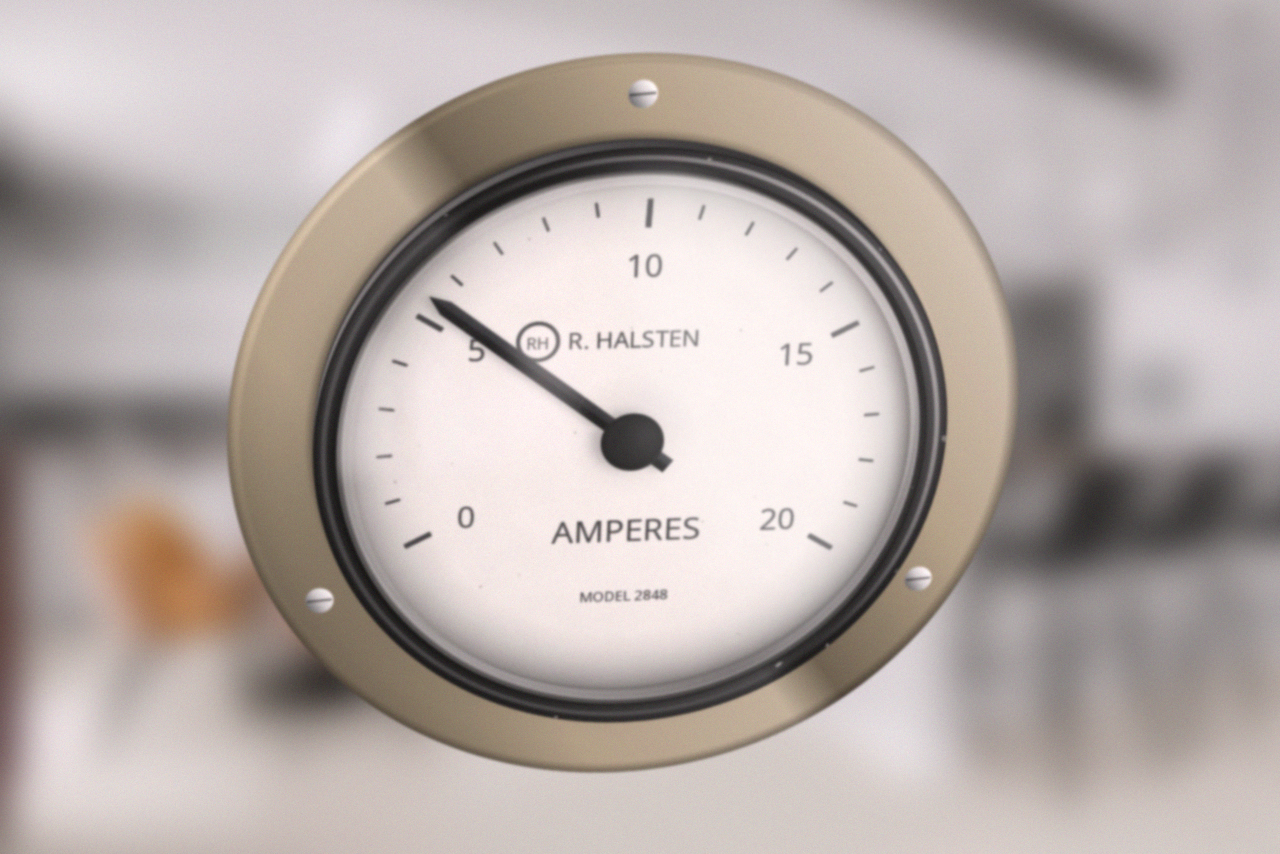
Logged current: 5.5; A
